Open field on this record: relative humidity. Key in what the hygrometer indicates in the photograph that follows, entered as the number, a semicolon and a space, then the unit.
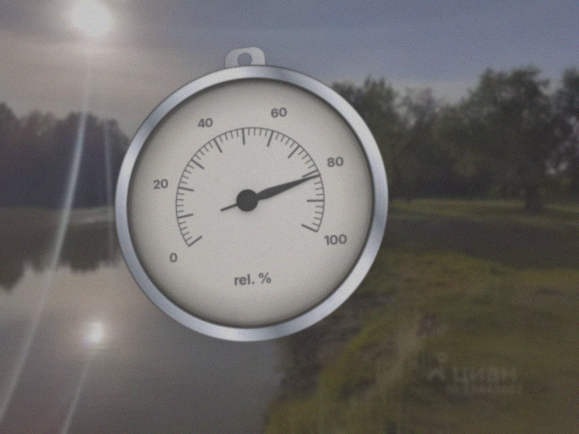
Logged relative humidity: 82; %
